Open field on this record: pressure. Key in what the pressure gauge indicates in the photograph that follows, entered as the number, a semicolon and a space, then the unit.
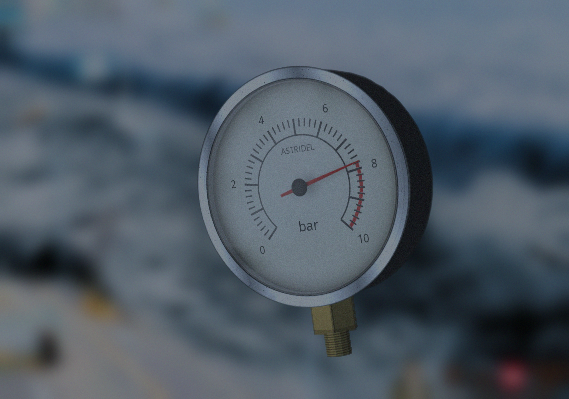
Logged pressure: 7.8; bar
